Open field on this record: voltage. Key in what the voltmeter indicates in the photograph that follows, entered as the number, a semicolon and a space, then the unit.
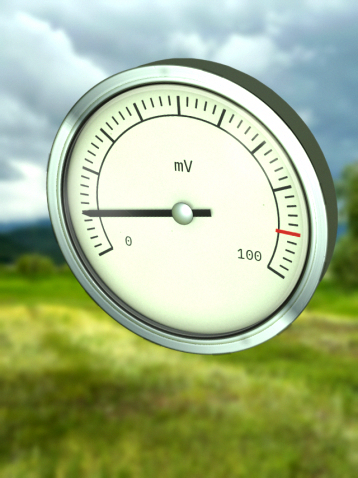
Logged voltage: 10; mV
